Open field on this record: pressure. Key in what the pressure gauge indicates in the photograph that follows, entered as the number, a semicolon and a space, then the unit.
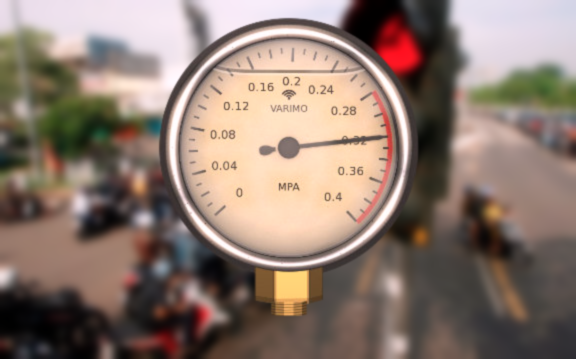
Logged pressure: 0.32; MPa
